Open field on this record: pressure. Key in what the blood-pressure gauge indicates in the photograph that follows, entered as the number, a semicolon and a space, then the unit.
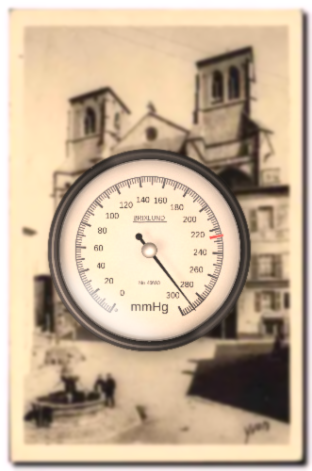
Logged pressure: 290; mmHg
